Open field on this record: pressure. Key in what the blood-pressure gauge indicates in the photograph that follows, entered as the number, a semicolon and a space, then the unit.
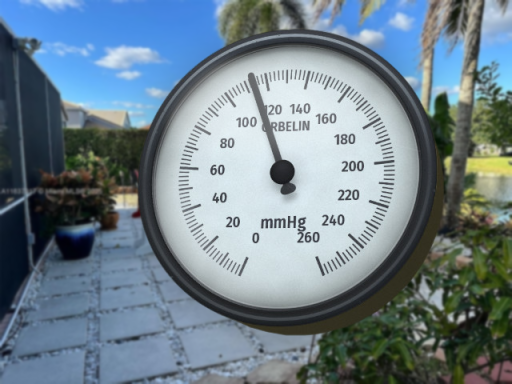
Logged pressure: 114; mmHg
